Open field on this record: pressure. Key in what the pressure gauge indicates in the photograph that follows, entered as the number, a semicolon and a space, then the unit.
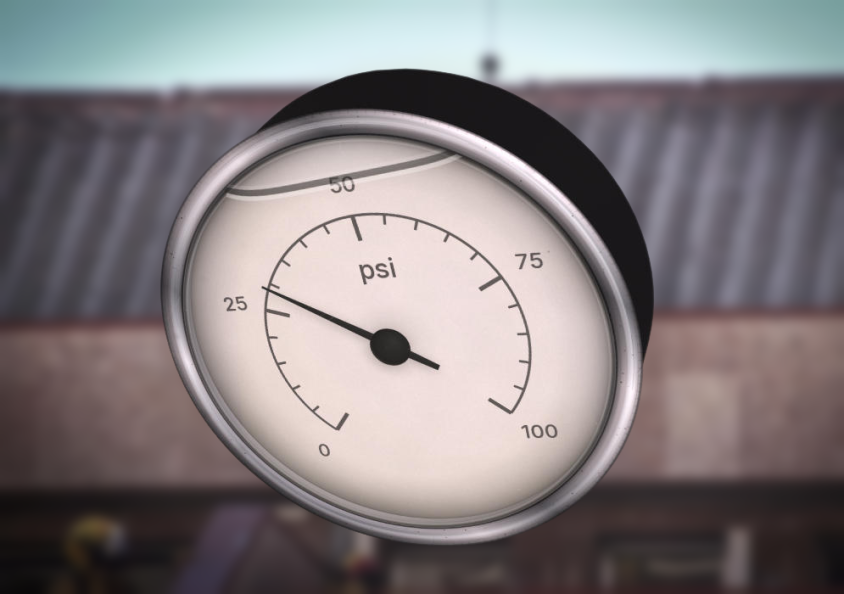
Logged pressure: 30; psi
